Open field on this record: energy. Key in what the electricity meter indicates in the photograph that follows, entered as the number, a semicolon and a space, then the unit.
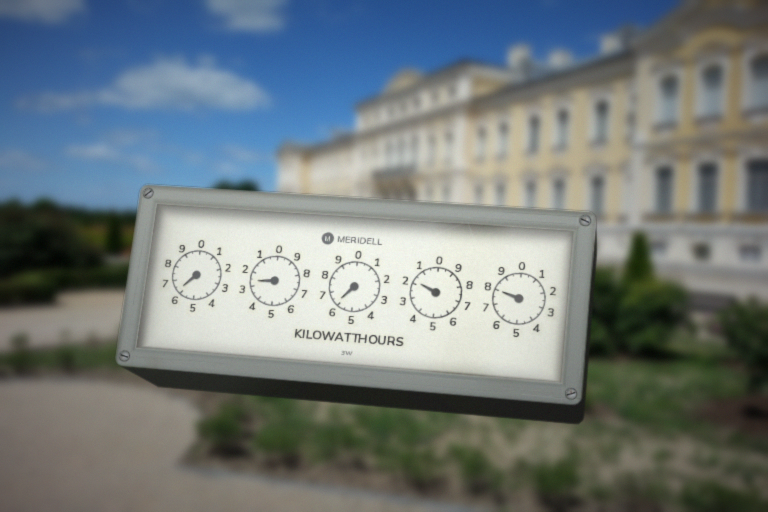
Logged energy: 62618; kWh
